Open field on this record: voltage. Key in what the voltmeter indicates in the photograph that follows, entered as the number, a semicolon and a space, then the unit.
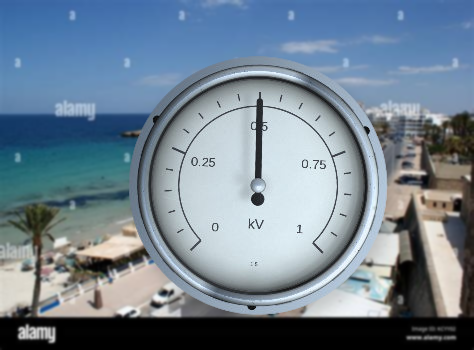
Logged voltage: 0.5; kV
